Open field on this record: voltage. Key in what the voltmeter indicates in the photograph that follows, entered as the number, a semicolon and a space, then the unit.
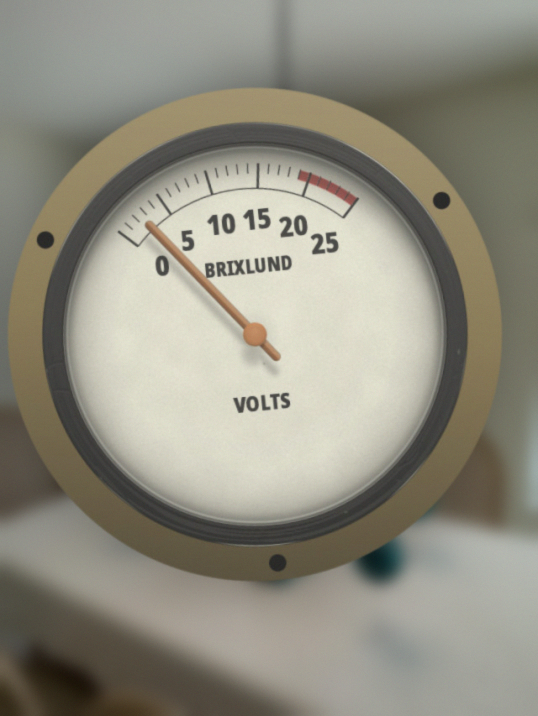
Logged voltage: 2.5; V
